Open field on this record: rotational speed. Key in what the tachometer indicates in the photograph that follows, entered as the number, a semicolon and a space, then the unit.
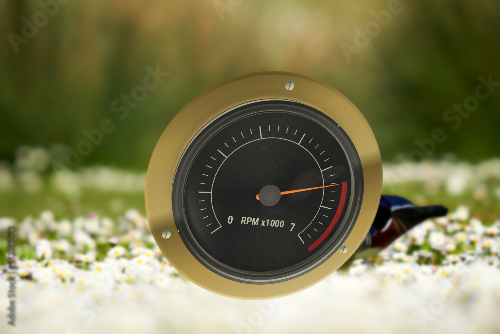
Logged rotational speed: 5400; rpm
